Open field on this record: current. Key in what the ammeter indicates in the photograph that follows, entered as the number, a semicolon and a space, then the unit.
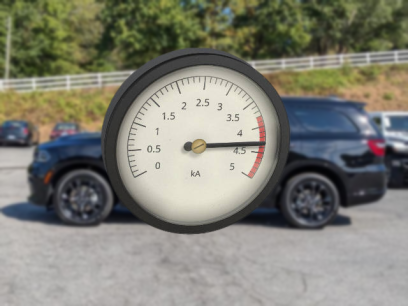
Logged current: 4.3; kA
